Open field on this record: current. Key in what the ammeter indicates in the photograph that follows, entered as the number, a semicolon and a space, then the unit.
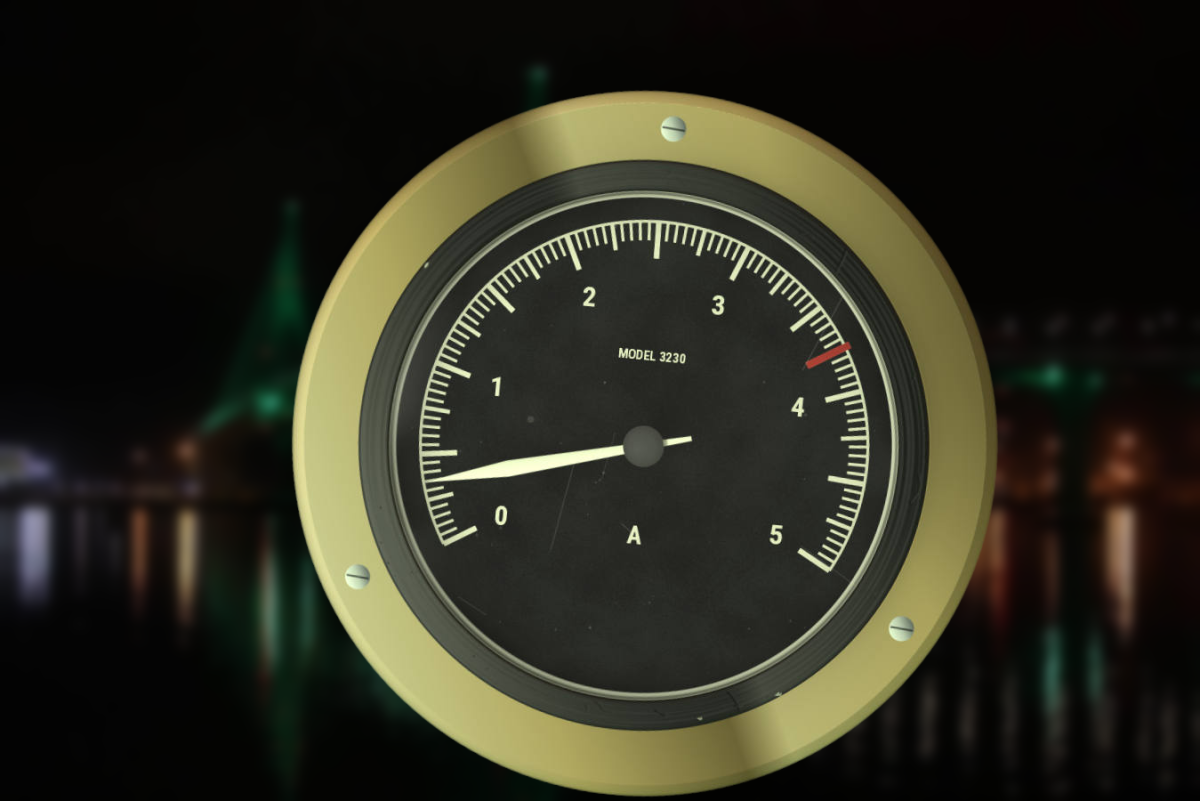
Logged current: 0.35; A
